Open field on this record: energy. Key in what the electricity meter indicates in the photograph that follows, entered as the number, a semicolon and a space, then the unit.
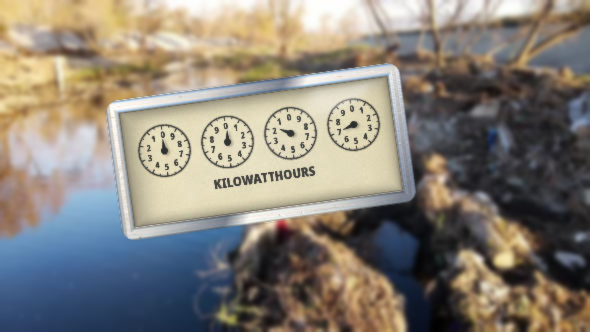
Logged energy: 17; kWh
